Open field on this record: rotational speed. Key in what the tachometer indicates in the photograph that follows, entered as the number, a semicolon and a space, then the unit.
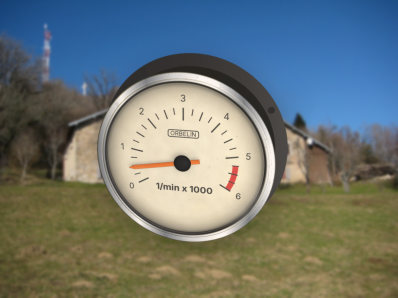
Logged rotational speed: 500; rpm
